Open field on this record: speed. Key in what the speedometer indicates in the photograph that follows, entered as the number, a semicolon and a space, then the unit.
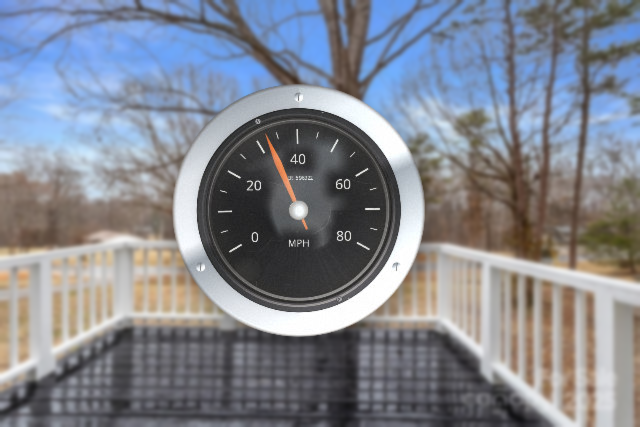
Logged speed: 32.5; mph
